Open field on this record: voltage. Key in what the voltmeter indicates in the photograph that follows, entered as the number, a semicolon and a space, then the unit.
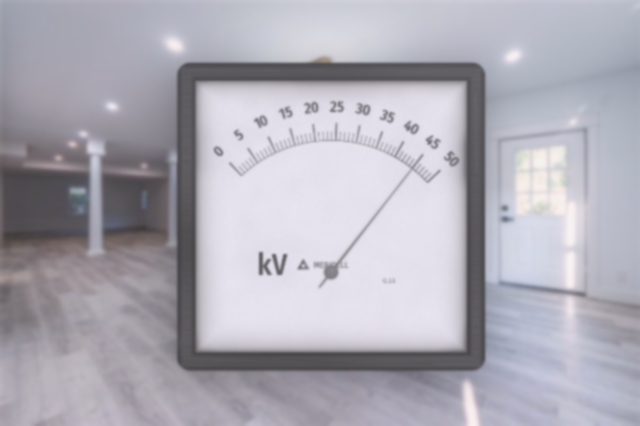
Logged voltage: 45; kV
